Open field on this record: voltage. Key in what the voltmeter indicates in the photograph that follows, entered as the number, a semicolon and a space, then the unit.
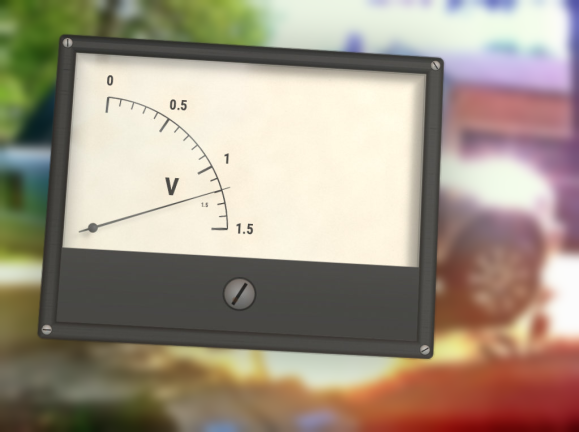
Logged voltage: 1.2; V
